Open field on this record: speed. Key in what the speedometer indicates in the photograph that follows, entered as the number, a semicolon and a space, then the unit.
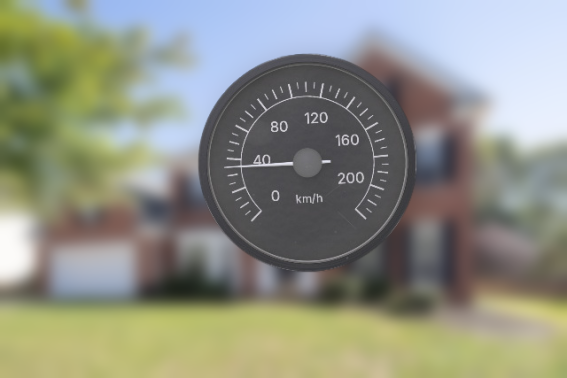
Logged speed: 35; km/h
